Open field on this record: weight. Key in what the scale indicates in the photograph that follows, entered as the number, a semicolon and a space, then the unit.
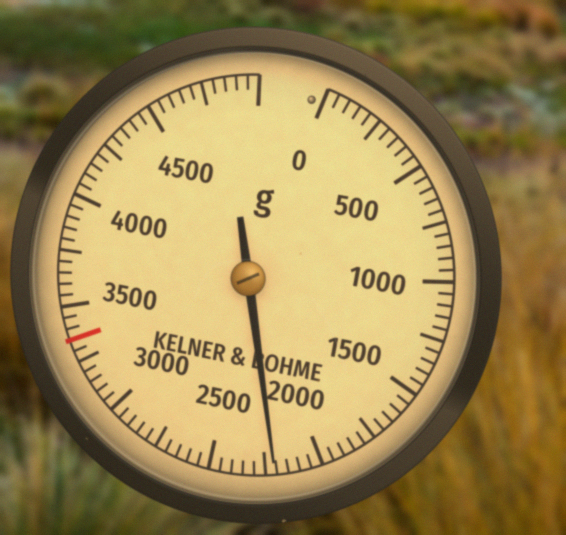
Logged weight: 2200; g
